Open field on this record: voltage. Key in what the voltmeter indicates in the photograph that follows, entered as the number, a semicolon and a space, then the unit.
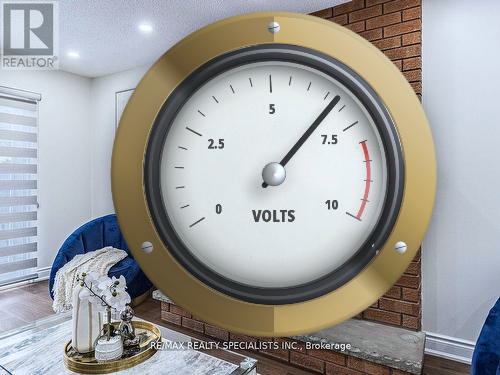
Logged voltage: 6.75; V
